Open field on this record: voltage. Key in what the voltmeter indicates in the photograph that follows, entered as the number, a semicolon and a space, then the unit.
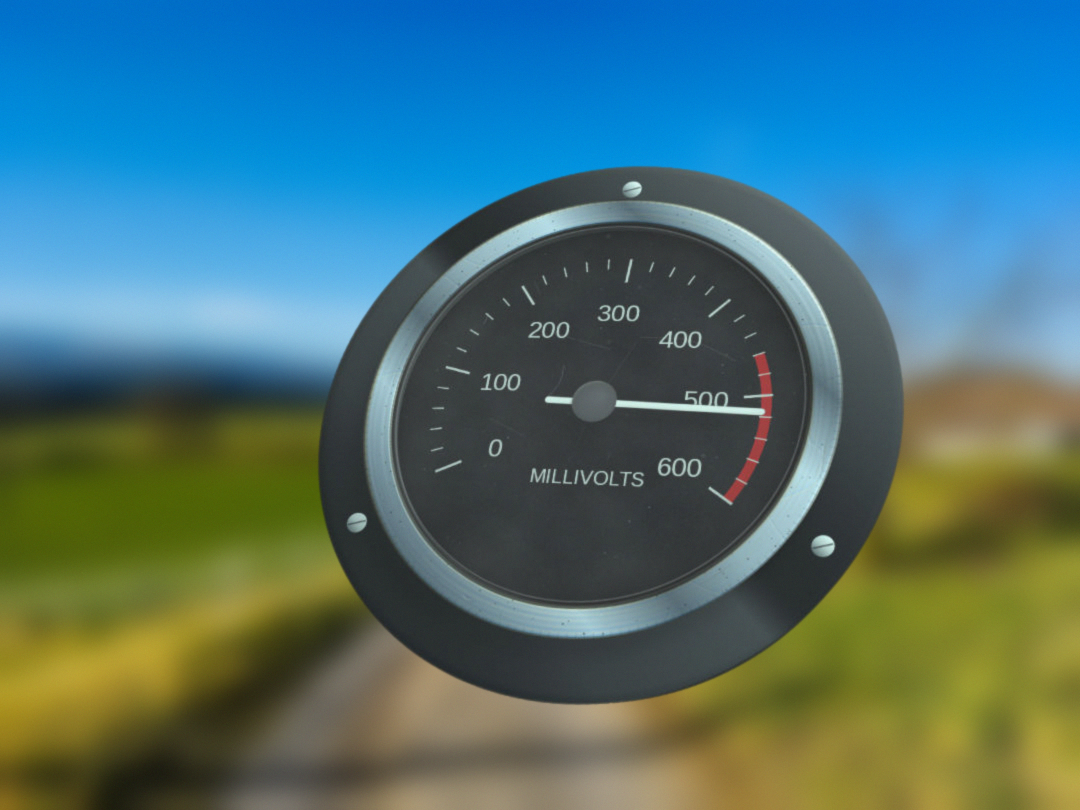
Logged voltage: 520; mV
